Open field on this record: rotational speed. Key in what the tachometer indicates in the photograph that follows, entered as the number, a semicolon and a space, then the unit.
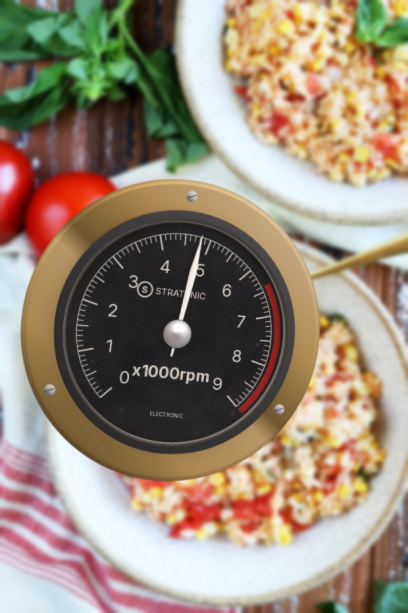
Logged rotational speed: 4800; rpm
